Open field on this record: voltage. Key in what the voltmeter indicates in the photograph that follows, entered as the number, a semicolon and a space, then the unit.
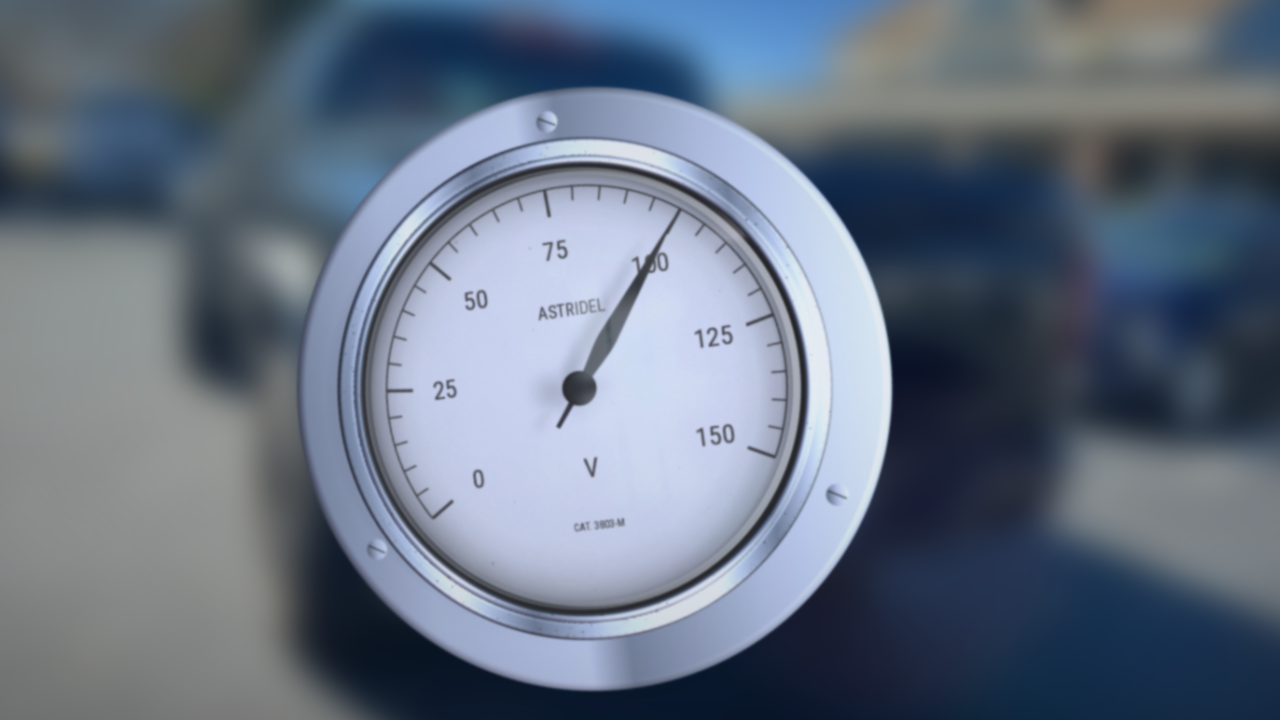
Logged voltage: 100; V
